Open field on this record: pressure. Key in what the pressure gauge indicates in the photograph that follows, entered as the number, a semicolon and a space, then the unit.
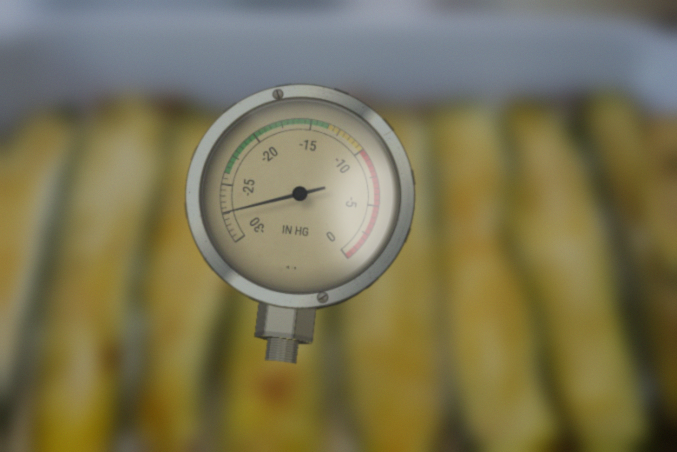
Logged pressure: -27.5; inHg
